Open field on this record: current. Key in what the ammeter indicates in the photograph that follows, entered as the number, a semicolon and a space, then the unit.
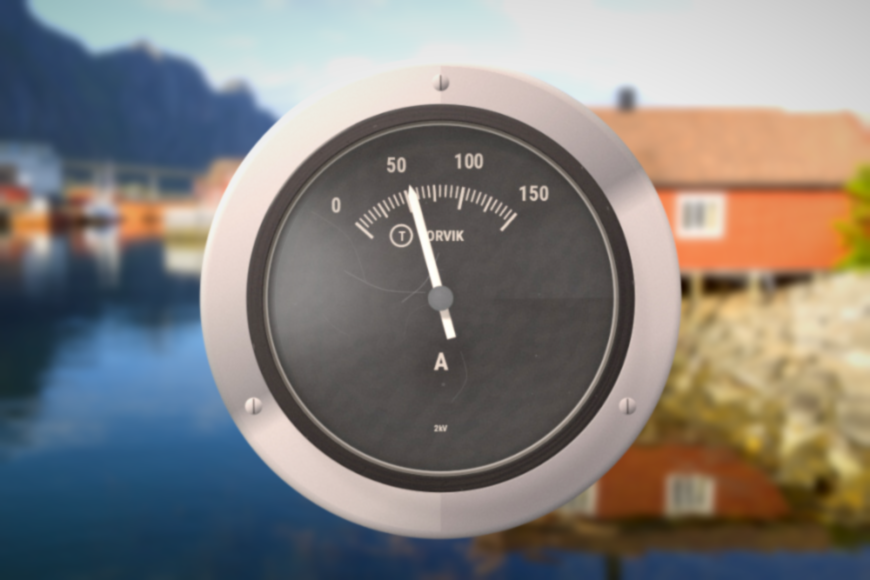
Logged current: 55; A
